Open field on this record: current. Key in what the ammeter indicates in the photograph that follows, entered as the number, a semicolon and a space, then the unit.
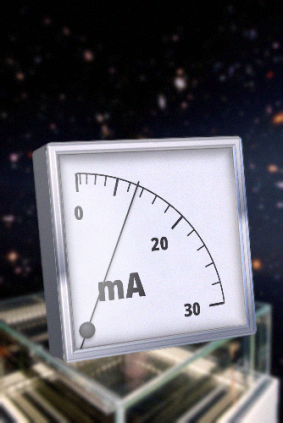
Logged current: 13; mA
